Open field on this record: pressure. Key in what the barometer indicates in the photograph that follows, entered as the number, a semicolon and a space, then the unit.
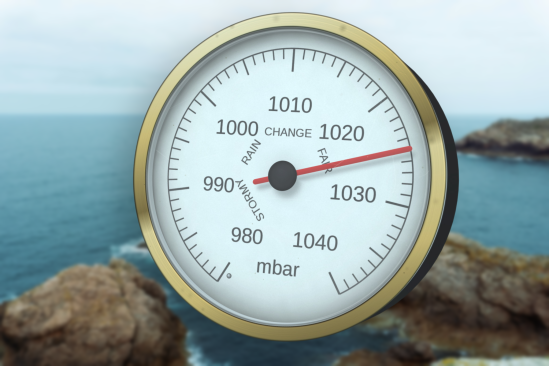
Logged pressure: 1025; mbar
